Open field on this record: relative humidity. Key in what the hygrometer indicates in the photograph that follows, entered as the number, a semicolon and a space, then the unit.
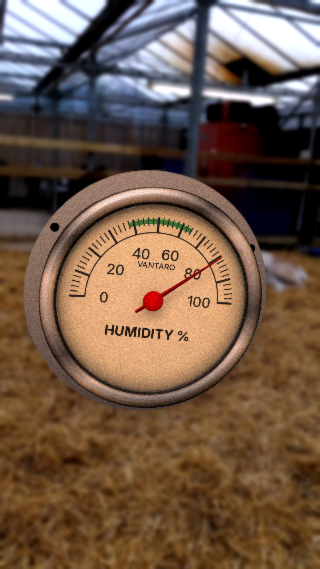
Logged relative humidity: 80; %
